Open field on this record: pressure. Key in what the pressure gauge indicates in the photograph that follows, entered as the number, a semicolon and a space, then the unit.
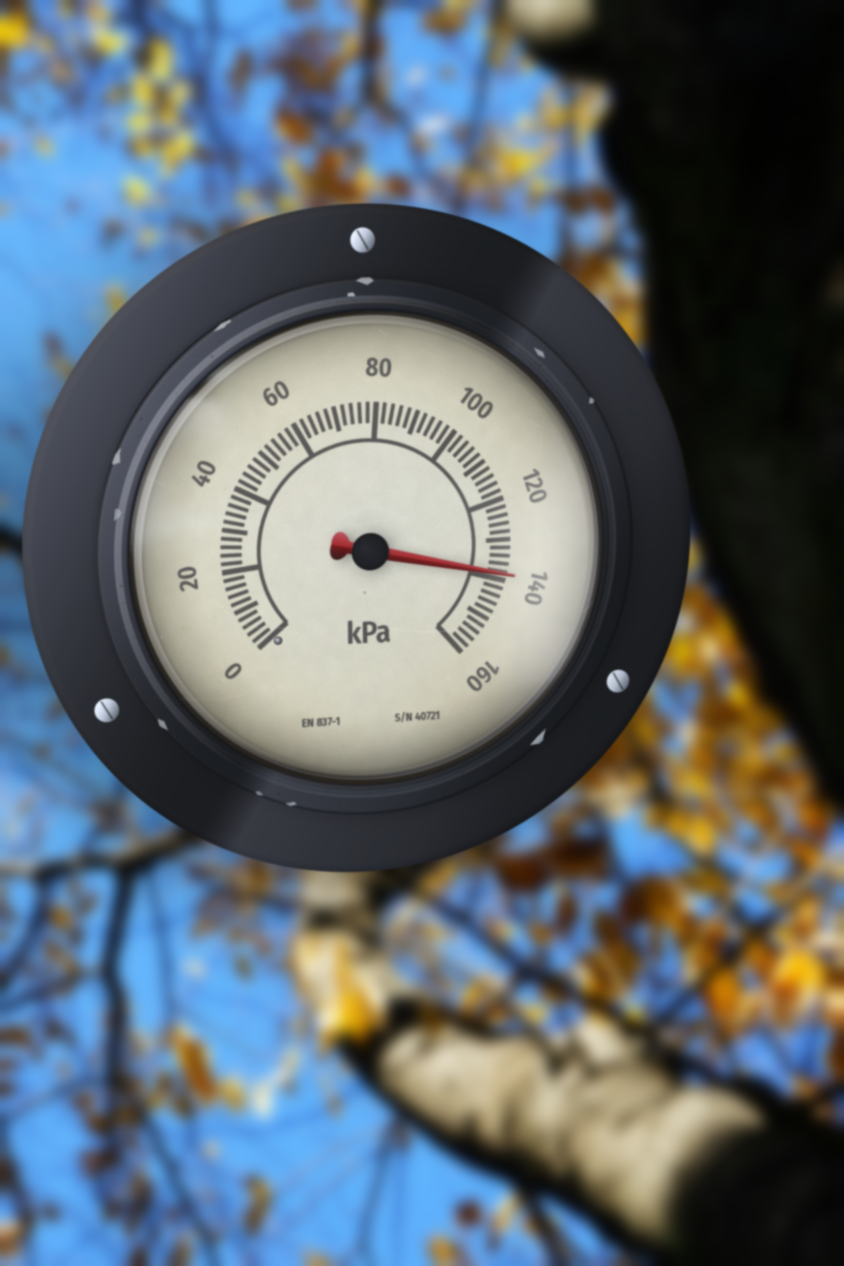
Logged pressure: 138; kPa
